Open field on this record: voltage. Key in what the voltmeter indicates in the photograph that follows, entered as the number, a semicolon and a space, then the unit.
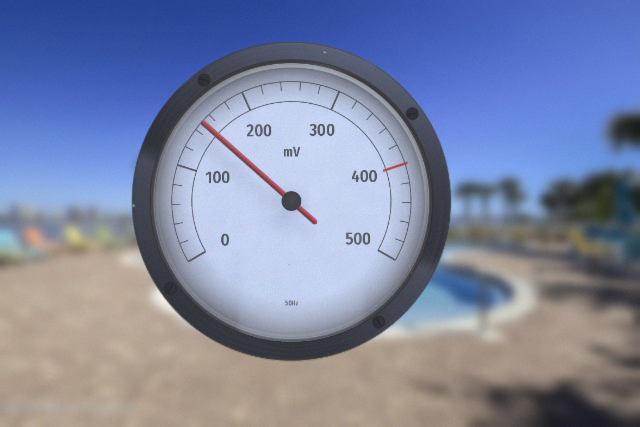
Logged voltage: 150; mV
